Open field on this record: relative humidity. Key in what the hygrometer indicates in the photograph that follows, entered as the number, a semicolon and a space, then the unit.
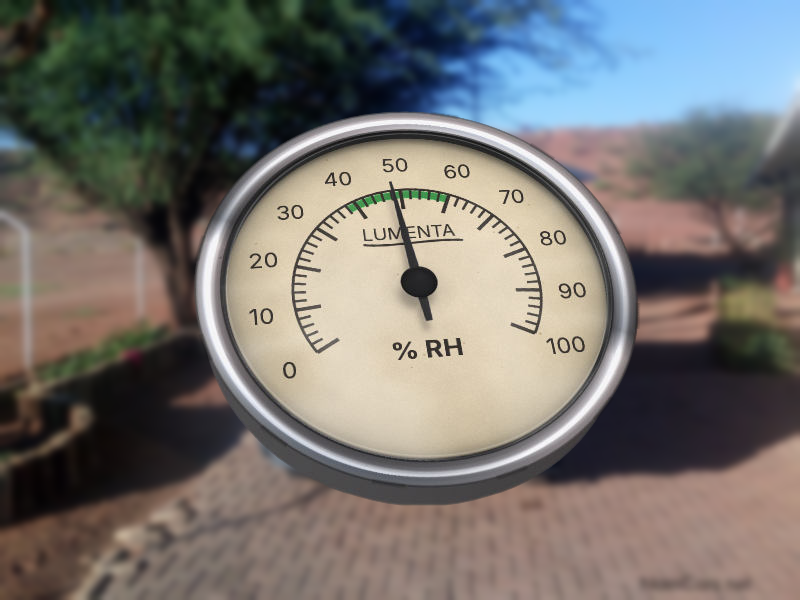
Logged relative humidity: 48; %
